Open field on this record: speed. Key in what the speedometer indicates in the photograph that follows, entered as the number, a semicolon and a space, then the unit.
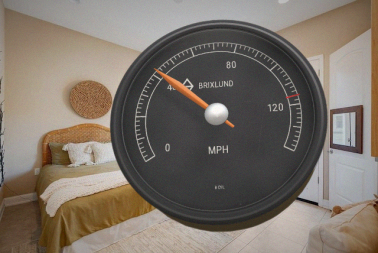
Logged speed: 42; mph
